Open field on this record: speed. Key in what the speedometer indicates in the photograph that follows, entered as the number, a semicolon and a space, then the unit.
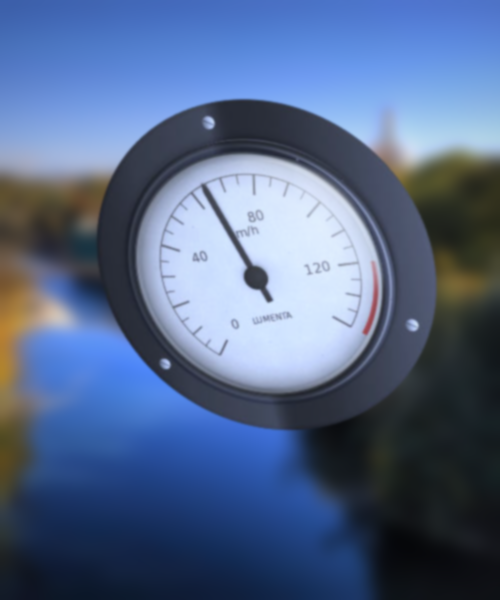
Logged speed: 65; km/h
